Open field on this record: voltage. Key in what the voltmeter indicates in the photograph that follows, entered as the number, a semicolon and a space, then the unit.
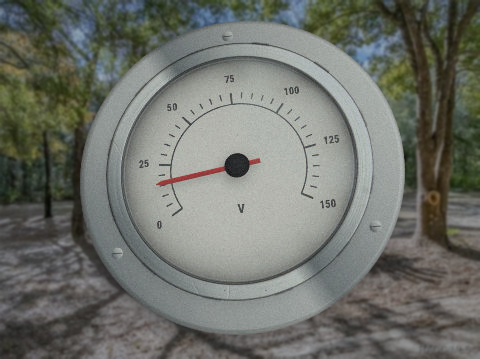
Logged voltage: 15; V
